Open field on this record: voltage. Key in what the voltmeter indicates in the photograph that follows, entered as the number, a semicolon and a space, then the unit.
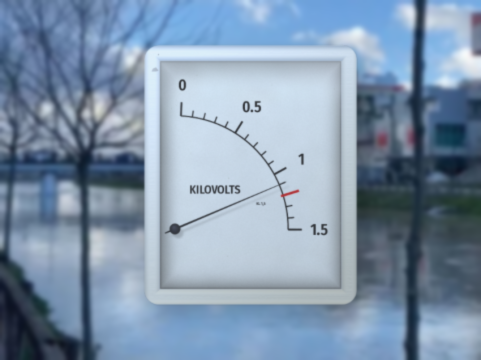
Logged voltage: 1.1; kV
